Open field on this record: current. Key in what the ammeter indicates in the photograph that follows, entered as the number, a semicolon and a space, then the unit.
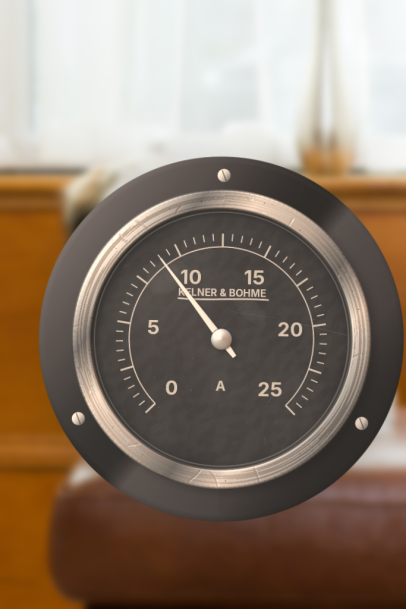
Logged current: 9; A
